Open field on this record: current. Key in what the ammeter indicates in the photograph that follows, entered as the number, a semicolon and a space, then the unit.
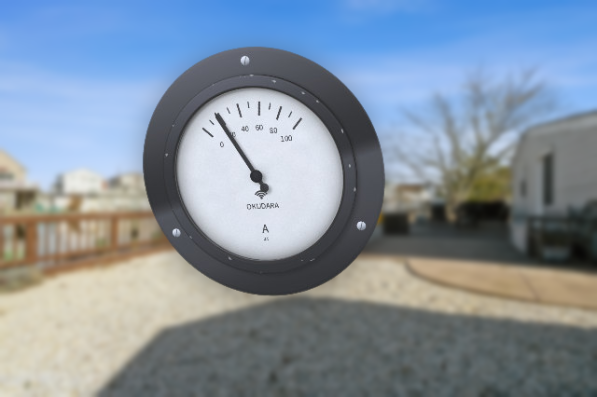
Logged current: 20; A
